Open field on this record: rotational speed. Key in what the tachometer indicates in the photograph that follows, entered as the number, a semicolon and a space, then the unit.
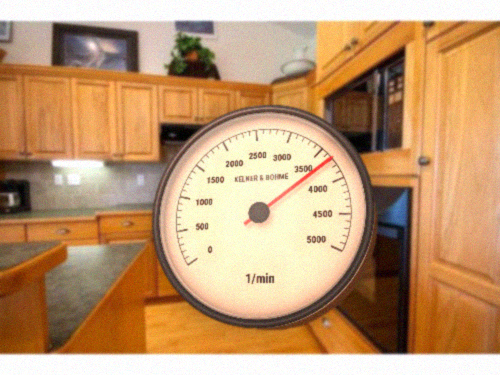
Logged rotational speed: 3700; rpm
